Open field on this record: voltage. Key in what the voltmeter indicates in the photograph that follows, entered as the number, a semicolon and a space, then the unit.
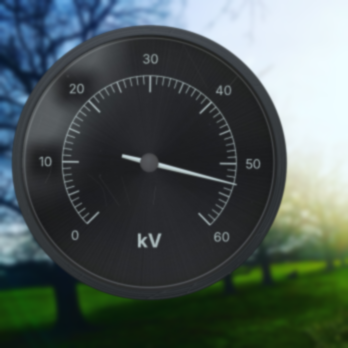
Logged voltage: 53; kV
